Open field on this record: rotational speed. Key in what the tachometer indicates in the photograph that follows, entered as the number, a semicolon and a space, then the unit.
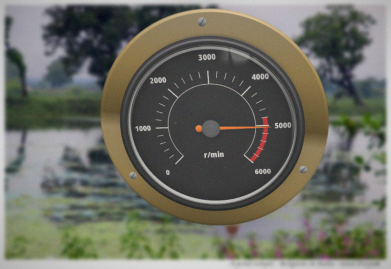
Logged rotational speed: 5000; rpm
